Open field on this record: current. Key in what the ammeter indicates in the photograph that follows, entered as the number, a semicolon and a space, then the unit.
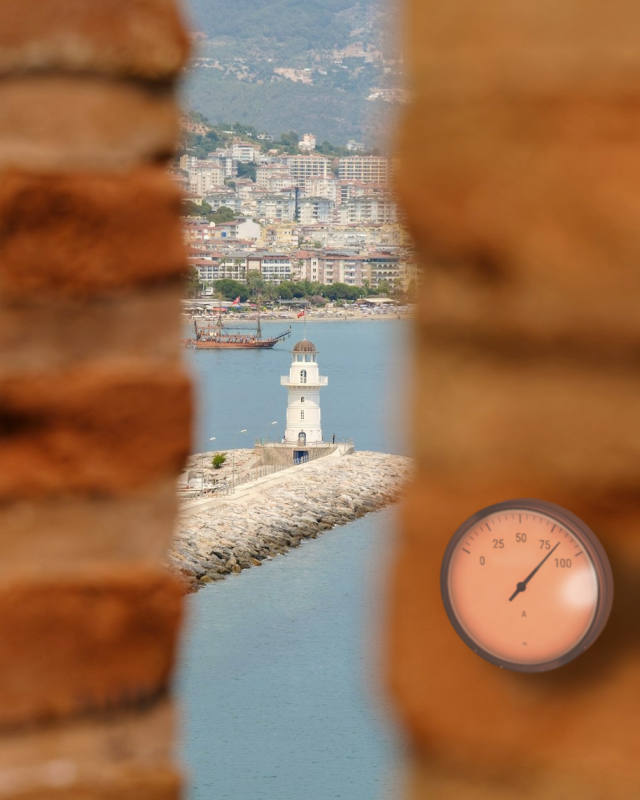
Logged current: 85; A
